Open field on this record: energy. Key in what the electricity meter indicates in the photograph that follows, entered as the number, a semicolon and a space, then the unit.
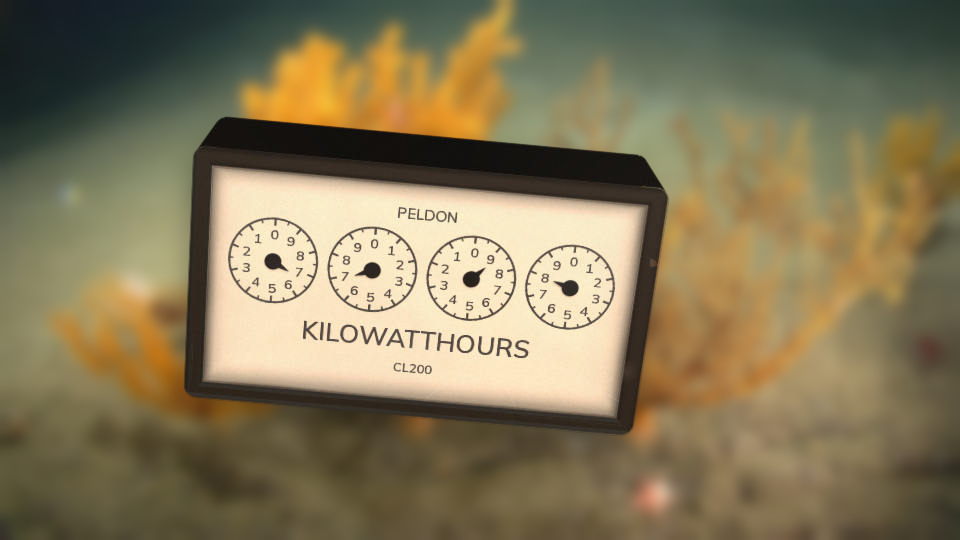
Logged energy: 6688; kWh
